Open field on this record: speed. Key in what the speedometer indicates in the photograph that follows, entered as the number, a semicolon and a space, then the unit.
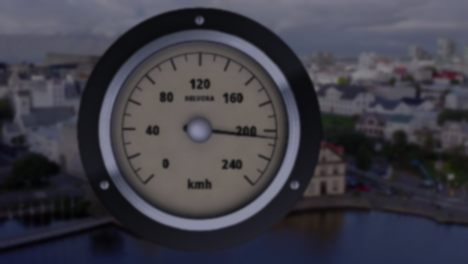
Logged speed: 205; km/h
